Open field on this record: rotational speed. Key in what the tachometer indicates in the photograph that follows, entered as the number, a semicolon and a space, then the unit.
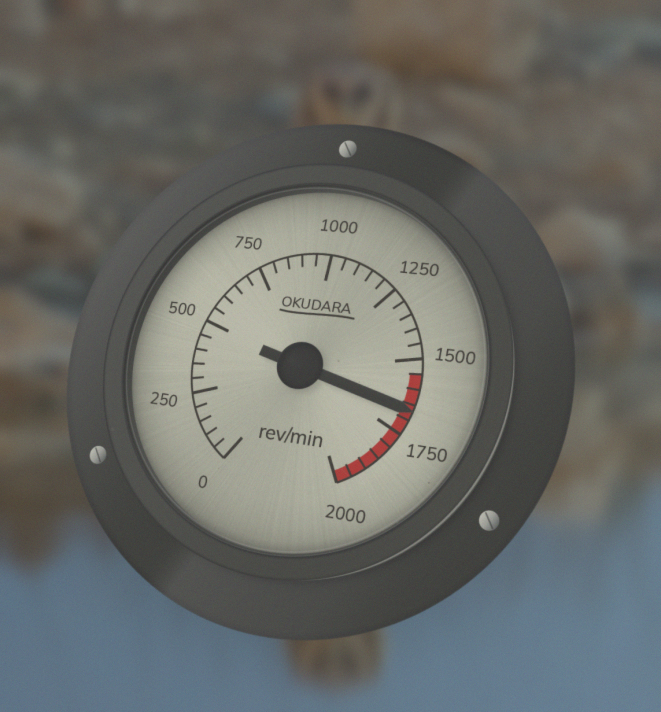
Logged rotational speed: 1675; rpm
